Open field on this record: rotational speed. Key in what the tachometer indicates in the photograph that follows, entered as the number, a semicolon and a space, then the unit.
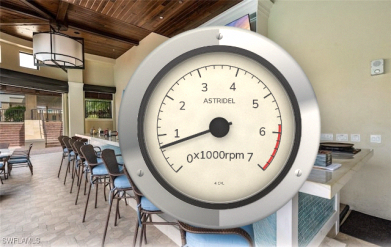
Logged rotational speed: 700; rpm
